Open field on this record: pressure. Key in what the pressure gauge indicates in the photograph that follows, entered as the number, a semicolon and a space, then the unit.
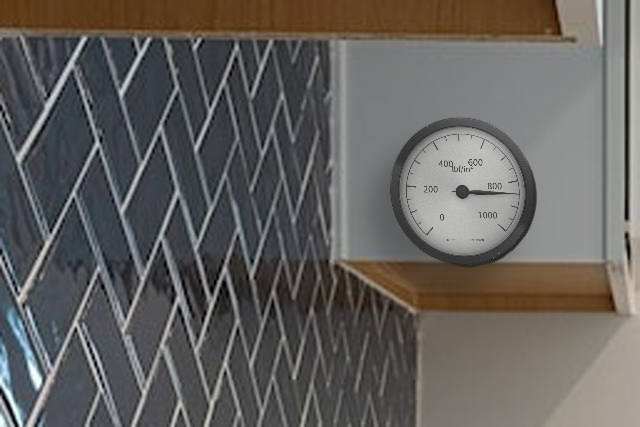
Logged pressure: 850; psi
